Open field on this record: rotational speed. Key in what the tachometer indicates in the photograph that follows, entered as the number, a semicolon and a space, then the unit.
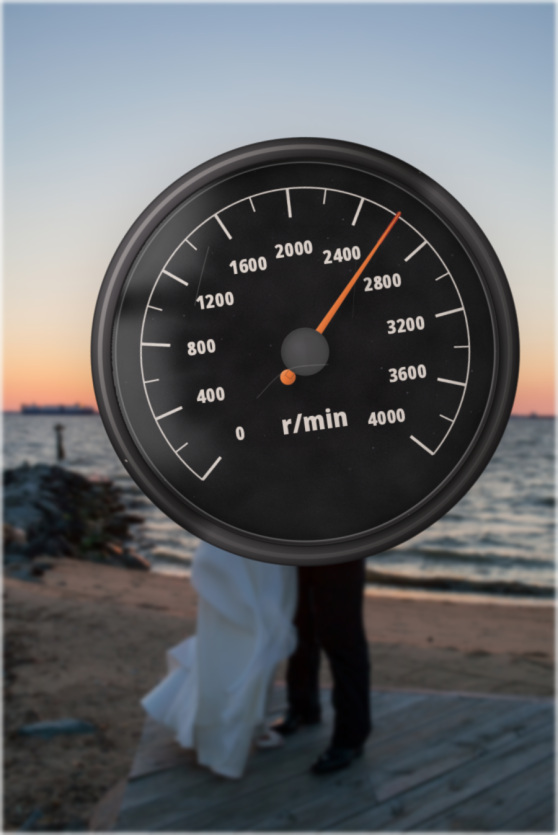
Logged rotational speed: 2600; rpm
